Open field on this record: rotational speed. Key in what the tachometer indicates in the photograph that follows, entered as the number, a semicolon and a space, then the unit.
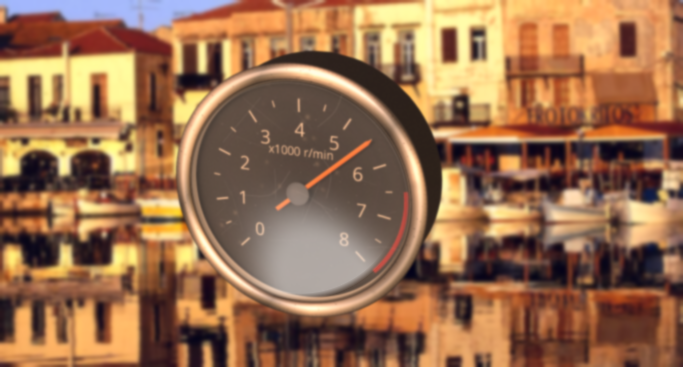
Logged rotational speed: 5500; rpm
